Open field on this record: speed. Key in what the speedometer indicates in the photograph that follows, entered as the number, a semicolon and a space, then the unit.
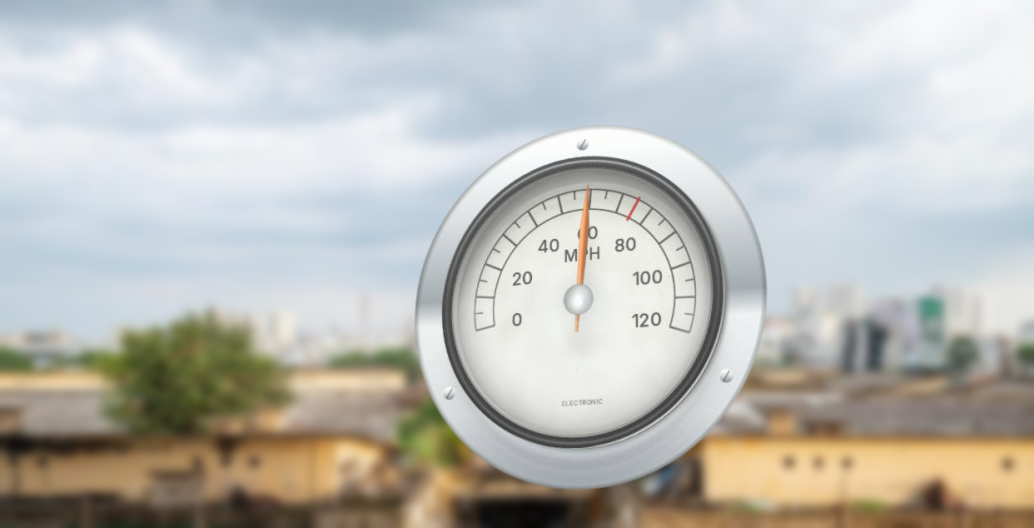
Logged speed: 60; mph
